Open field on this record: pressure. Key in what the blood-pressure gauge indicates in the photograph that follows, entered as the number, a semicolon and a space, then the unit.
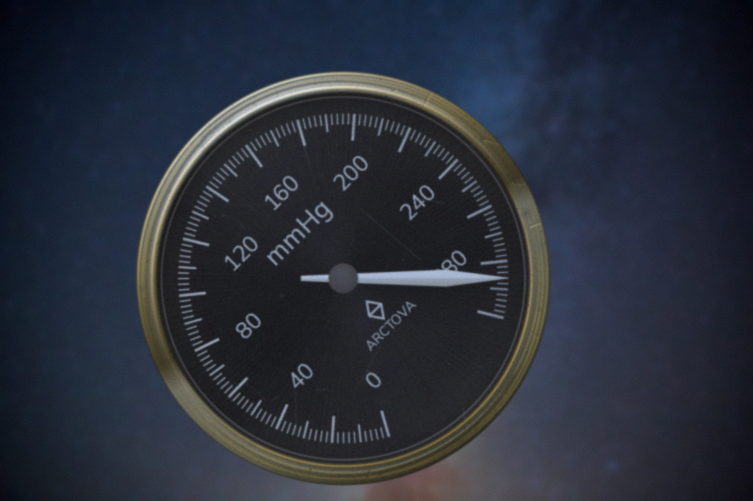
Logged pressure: 286; mmHg
